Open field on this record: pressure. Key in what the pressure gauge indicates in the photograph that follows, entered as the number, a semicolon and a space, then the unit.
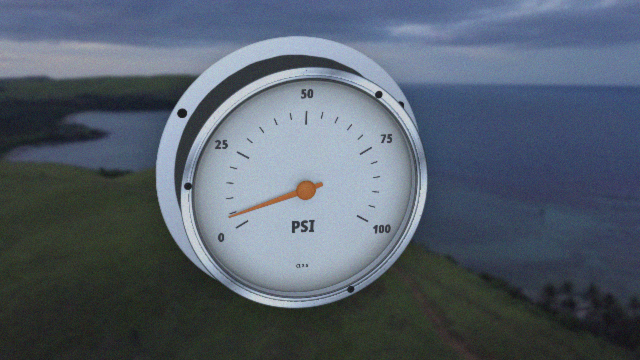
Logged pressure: 5; psi
